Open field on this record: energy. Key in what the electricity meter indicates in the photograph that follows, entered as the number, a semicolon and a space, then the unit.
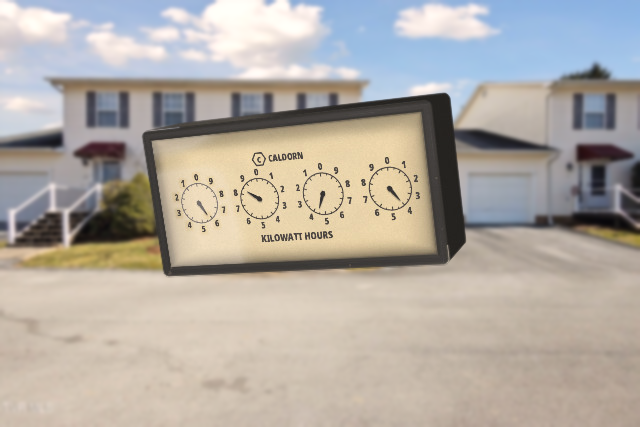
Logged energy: 5844; kWh
